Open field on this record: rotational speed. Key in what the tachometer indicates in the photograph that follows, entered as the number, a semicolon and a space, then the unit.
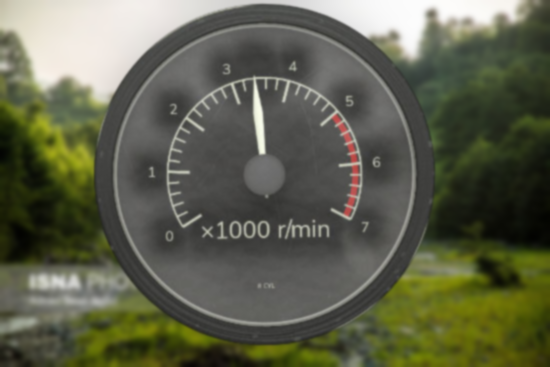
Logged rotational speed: 3400; rpm
